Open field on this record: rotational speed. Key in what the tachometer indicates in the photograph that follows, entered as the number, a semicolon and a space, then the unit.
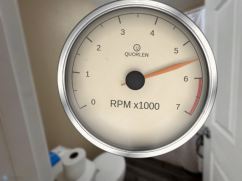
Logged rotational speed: 5500; rpm
